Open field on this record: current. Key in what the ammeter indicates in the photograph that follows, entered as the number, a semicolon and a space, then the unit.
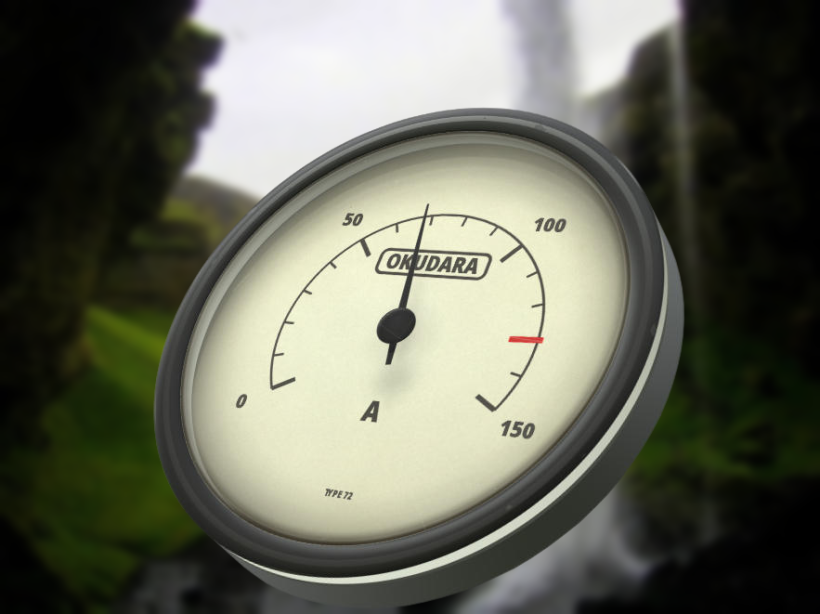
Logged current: 70; A
